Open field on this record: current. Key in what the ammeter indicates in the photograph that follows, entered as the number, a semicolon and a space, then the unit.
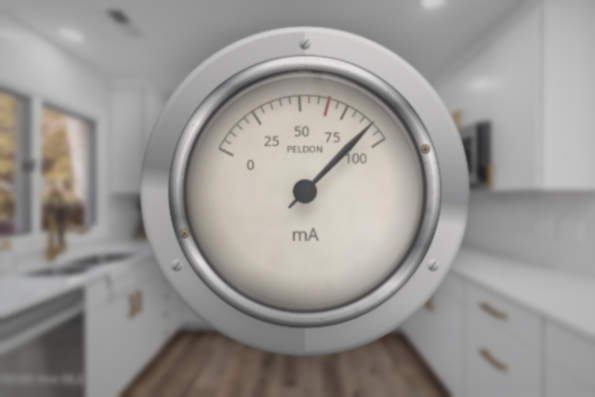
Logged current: 90; mA
